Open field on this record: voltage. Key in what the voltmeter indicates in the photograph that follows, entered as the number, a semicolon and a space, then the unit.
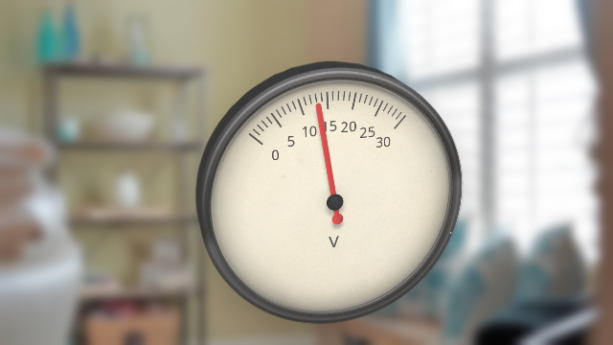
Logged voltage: 13; V
